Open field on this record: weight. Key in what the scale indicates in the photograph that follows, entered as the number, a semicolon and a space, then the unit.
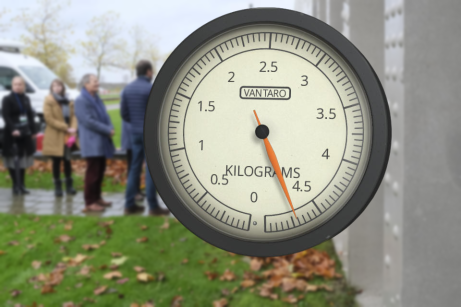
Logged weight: 4.7; kg
